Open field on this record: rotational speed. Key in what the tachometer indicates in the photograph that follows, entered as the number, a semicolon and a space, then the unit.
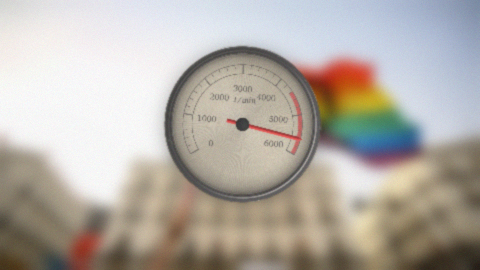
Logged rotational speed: 5600; rpm
